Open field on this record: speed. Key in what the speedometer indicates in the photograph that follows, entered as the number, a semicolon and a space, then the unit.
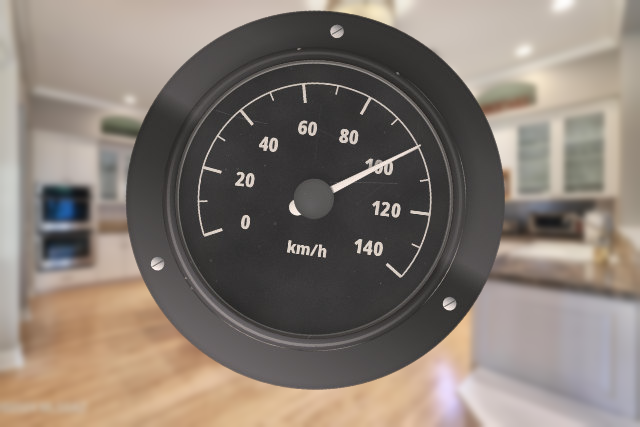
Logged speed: 100; km/h
